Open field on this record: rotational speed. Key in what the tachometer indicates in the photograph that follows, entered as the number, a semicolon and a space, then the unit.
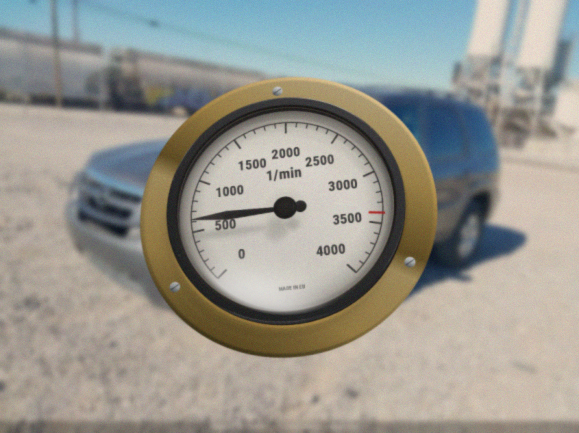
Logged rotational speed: 600; rpm
